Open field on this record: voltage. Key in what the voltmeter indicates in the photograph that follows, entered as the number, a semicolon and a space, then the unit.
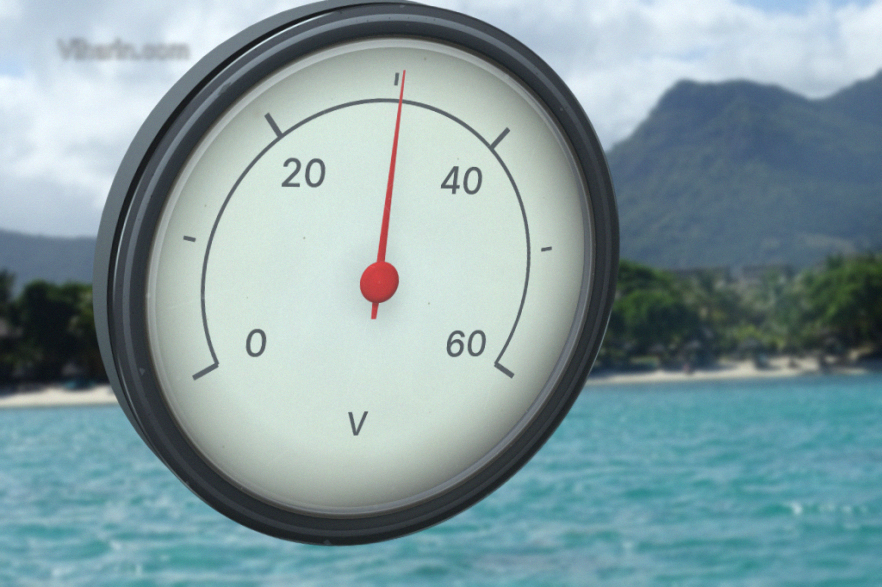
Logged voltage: 30; V
